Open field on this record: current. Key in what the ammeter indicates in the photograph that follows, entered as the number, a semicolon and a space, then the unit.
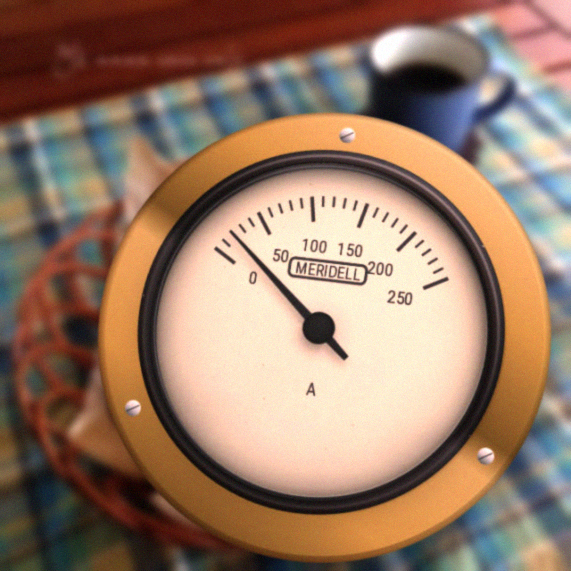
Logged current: 20; A
